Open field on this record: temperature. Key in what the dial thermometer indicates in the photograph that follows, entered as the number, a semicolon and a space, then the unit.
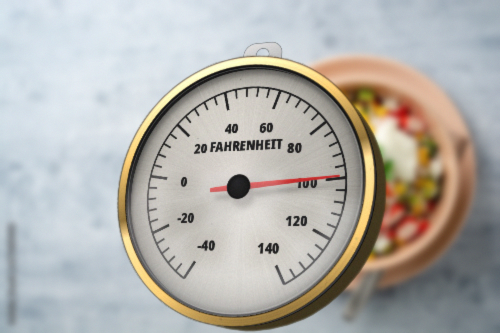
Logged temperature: 100; °F
